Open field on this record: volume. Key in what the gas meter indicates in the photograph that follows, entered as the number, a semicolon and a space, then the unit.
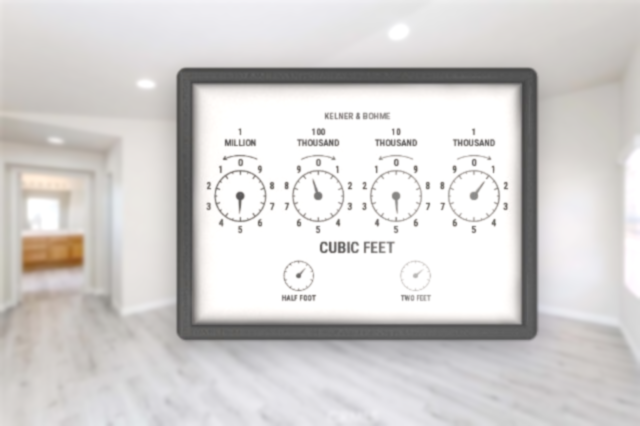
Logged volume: 495100; ft³
